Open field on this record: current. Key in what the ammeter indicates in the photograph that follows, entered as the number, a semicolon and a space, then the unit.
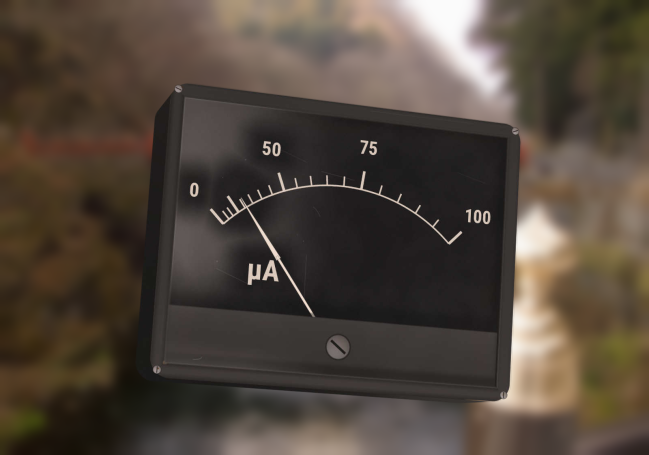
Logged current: 30; µA
